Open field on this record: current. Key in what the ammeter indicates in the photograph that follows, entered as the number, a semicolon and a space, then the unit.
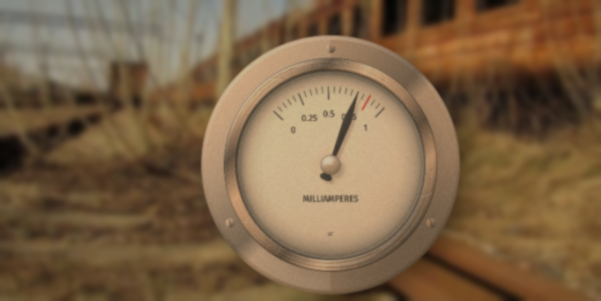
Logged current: 0.75; mA
